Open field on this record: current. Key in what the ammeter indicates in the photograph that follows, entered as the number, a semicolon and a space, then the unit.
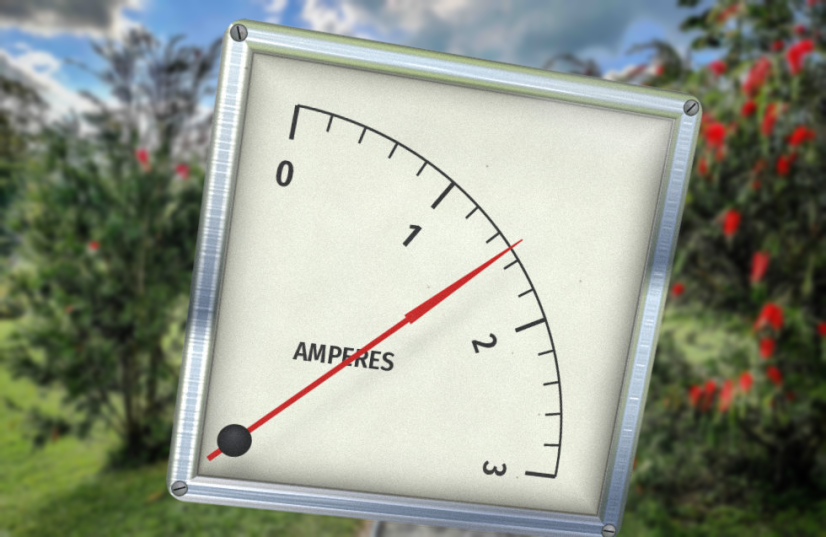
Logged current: 1.5; A
